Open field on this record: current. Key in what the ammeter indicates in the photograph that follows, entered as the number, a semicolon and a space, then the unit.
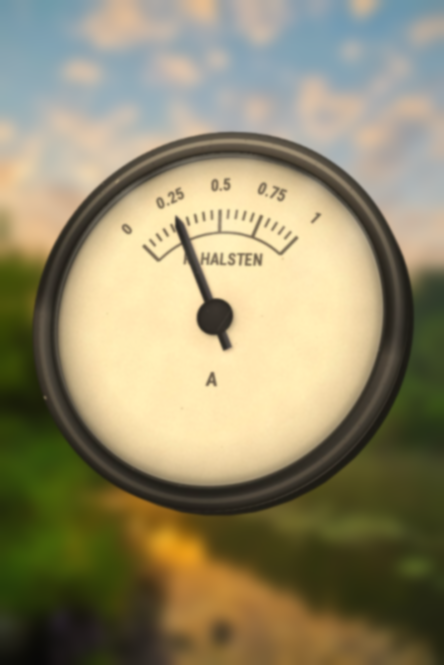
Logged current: 0.25; A
